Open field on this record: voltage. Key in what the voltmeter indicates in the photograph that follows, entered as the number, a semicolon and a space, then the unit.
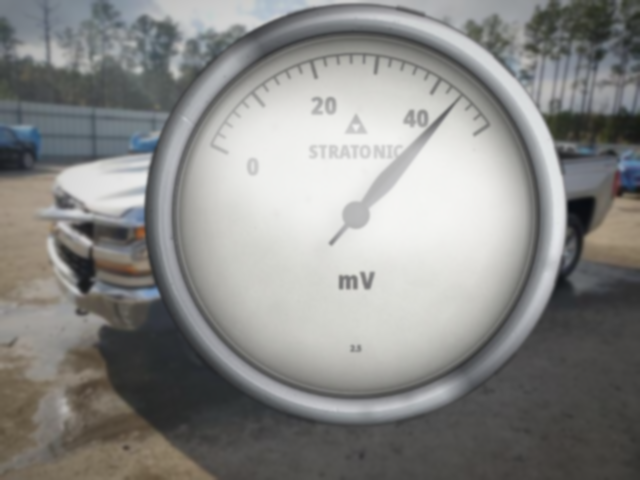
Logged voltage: 44; mV
